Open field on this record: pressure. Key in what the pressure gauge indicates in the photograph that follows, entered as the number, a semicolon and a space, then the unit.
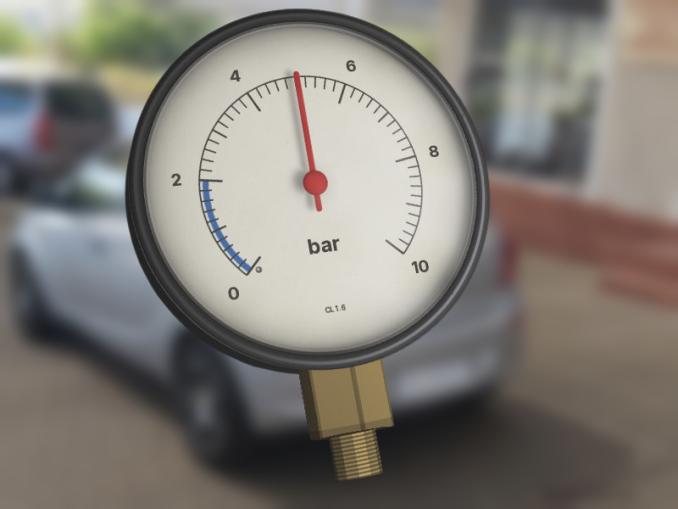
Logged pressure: 5; bar
